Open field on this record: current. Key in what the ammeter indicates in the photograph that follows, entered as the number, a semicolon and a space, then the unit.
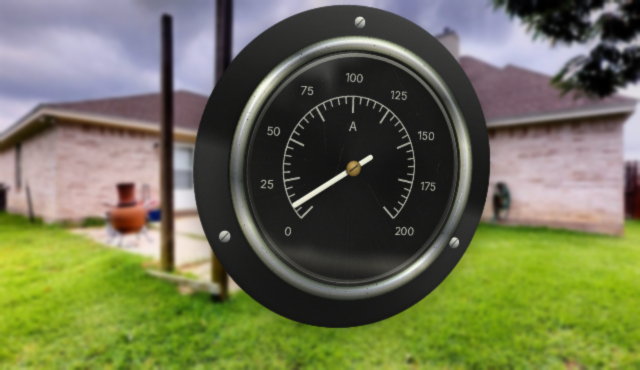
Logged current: 10; A
